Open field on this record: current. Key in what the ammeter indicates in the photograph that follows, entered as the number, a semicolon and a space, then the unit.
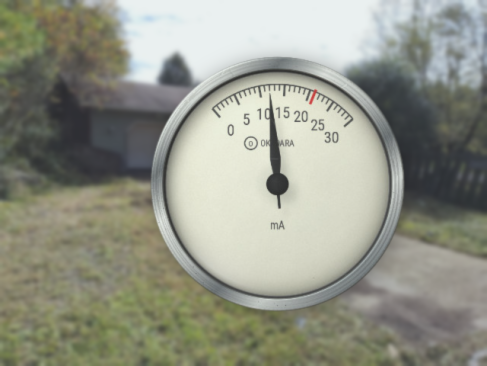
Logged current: 12; mA
